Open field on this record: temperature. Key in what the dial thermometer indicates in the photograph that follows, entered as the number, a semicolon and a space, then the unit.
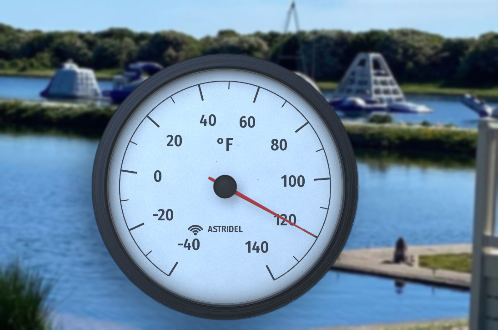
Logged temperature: 120; °F
